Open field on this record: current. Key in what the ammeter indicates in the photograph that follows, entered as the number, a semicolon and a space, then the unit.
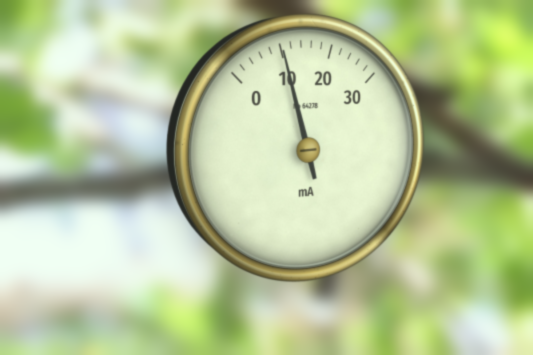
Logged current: 10; mA
